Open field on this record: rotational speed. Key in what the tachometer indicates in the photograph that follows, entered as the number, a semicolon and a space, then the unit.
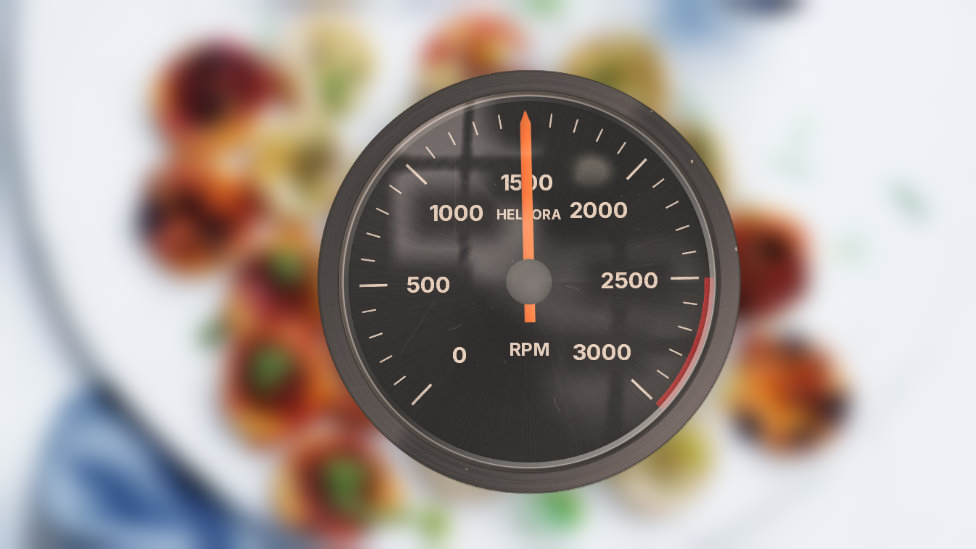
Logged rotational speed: 1500; rpm
